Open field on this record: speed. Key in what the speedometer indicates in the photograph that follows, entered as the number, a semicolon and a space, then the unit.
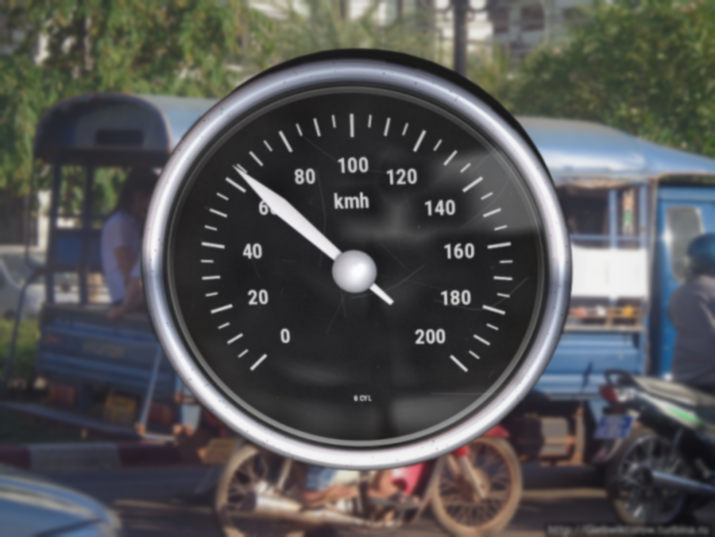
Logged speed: 65; km/h
